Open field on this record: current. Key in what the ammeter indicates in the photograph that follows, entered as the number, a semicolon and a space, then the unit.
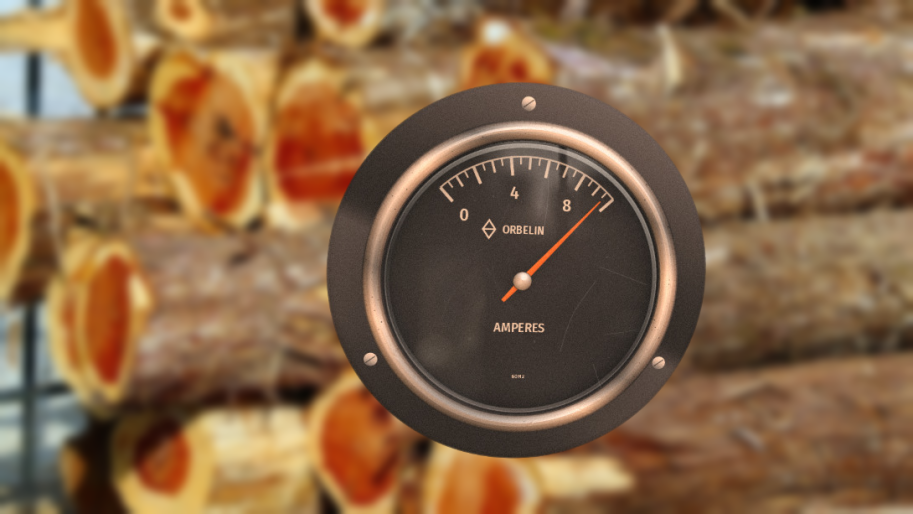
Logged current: 9.5; A
